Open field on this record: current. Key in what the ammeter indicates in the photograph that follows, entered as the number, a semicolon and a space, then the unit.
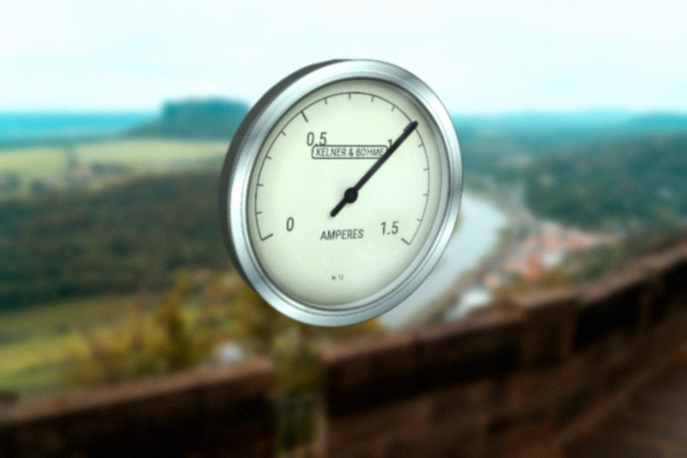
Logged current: 1; A
